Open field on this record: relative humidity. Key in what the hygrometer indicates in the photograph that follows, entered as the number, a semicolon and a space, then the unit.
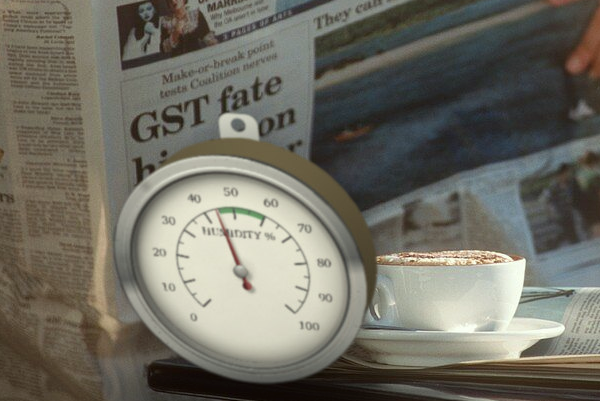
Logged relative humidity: 45; %
